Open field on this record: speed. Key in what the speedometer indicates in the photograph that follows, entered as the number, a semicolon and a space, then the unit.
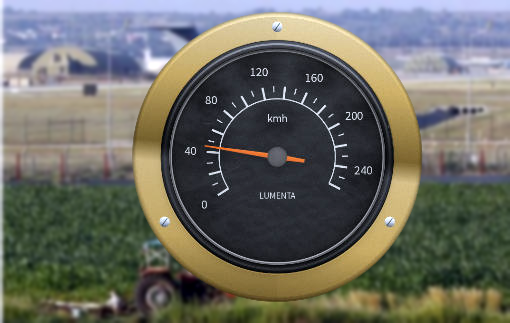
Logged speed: 45; km/h
